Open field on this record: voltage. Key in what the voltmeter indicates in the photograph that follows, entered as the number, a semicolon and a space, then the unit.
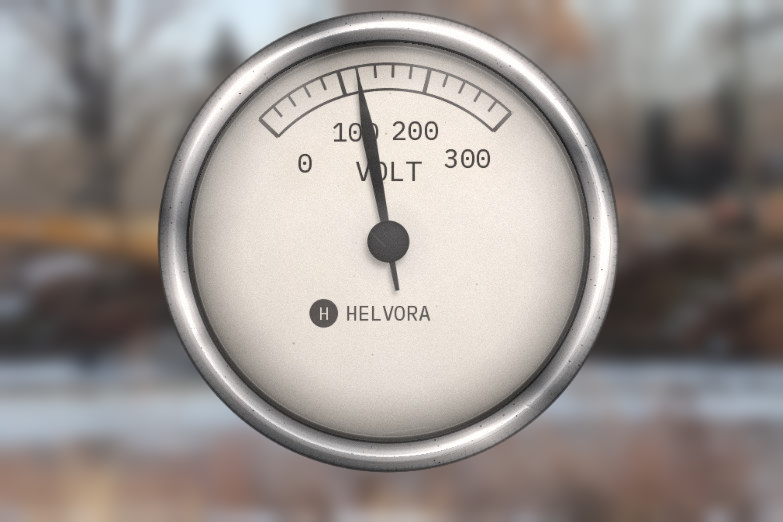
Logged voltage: 120; V
